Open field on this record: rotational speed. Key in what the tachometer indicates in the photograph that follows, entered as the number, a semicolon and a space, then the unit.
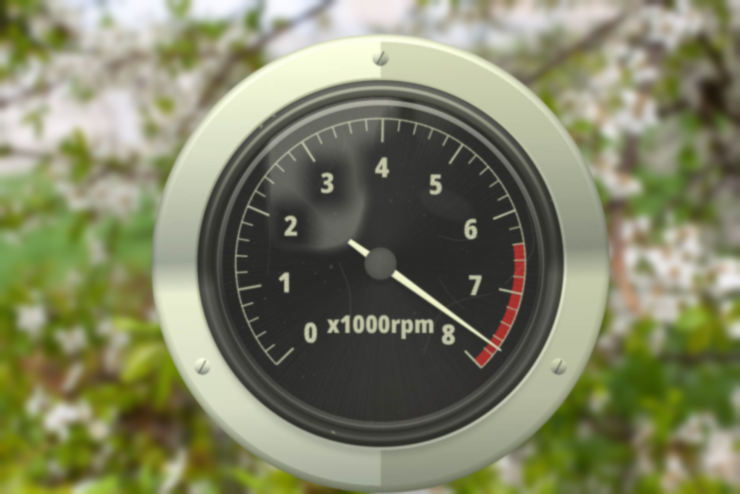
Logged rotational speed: 7700; rpm
